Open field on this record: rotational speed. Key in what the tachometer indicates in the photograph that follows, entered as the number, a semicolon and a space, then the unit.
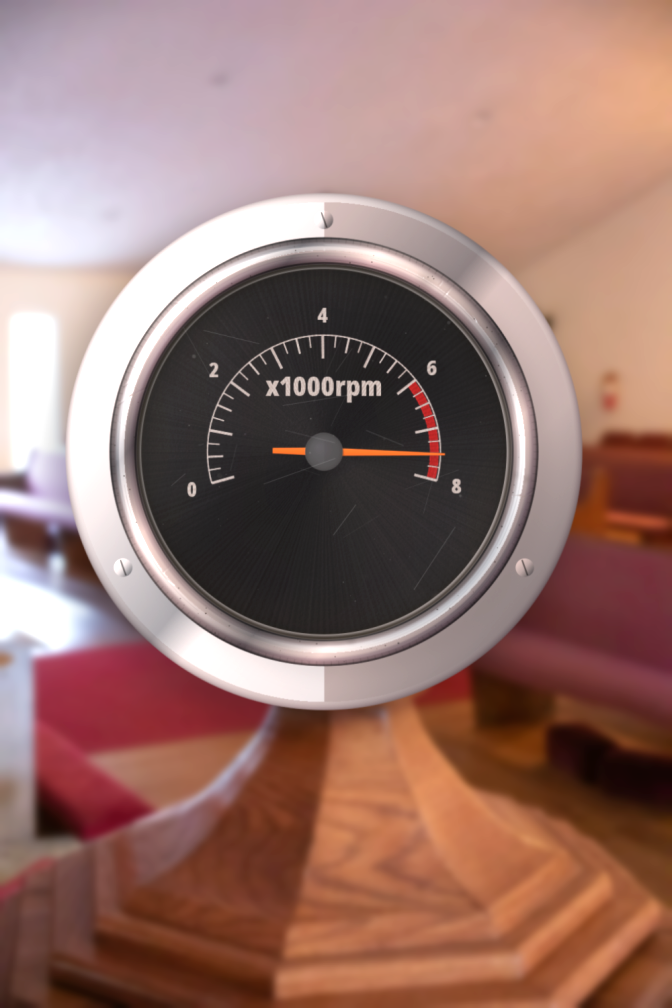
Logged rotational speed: 7500; rpm
